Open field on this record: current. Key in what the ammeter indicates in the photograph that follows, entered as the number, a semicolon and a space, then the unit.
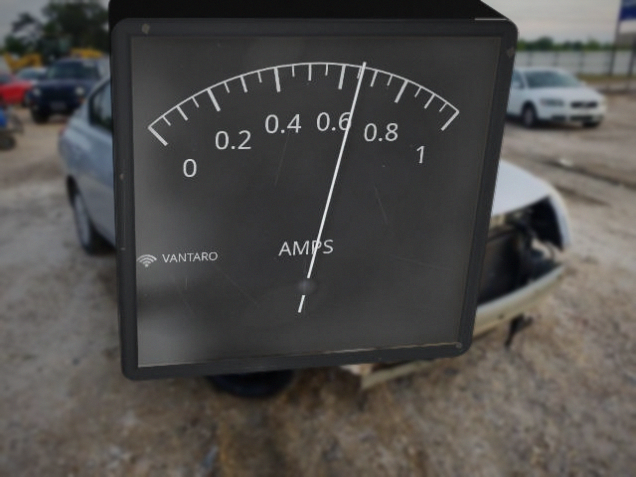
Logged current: 0.65; A
